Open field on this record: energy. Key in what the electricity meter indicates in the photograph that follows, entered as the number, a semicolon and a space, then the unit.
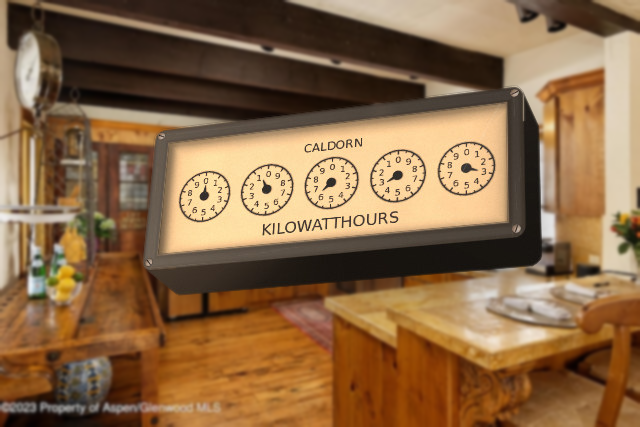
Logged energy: 633; kWh
